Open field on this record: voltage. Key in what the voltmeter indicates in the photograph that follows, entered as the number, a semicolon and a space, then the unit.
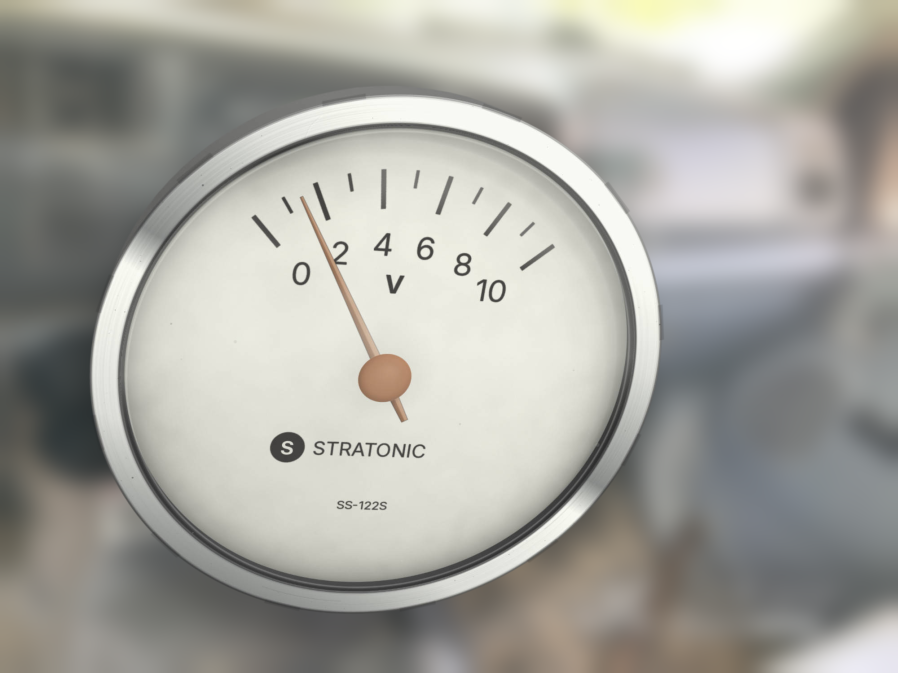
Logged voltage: 1.5; V
